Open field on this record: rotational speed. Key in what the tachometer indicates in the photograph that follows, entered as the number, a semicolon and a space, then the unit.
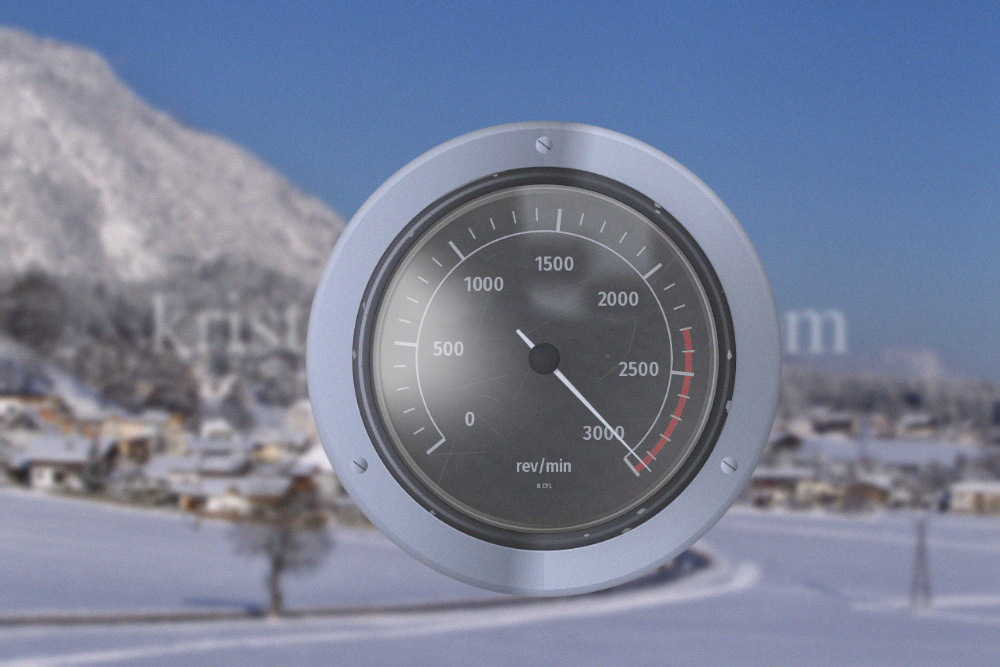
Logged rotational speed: 2950; rpm
